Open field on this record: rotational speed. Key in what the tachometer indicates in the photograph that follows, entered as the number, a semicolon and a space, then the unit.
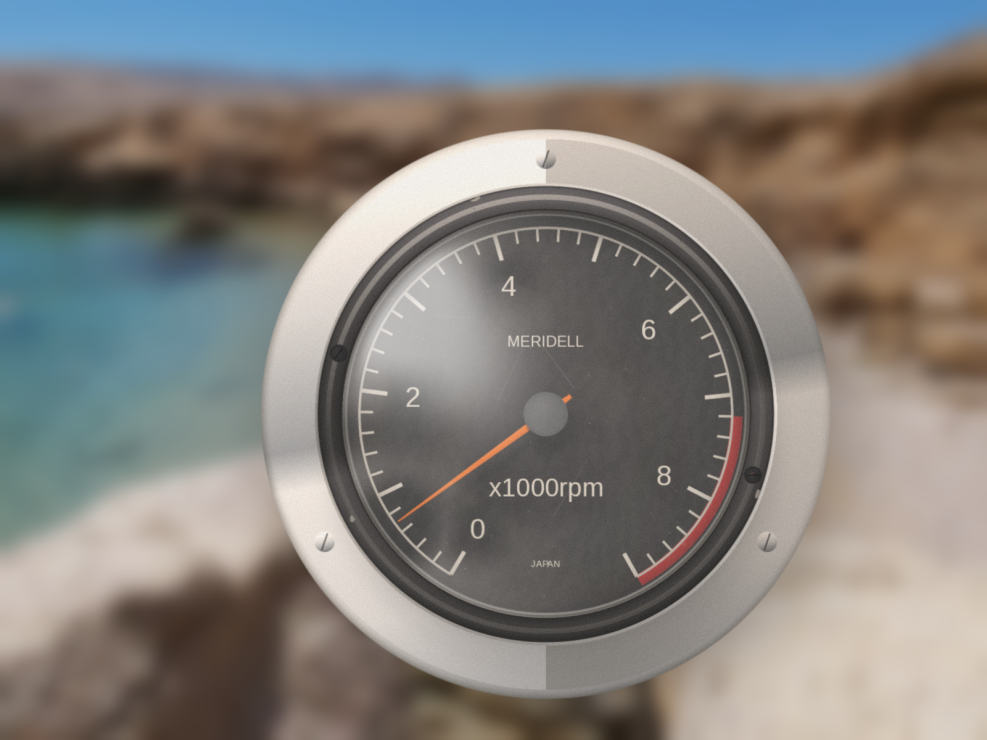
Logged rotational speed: 700; rpm
